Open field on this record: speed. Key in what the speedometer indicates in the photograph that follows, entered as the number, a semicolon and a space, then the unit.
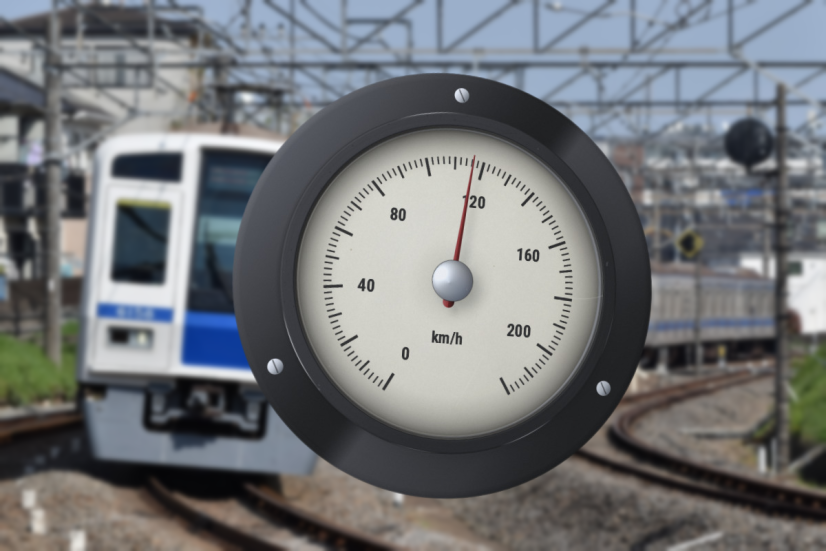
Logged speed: 116; km/h
